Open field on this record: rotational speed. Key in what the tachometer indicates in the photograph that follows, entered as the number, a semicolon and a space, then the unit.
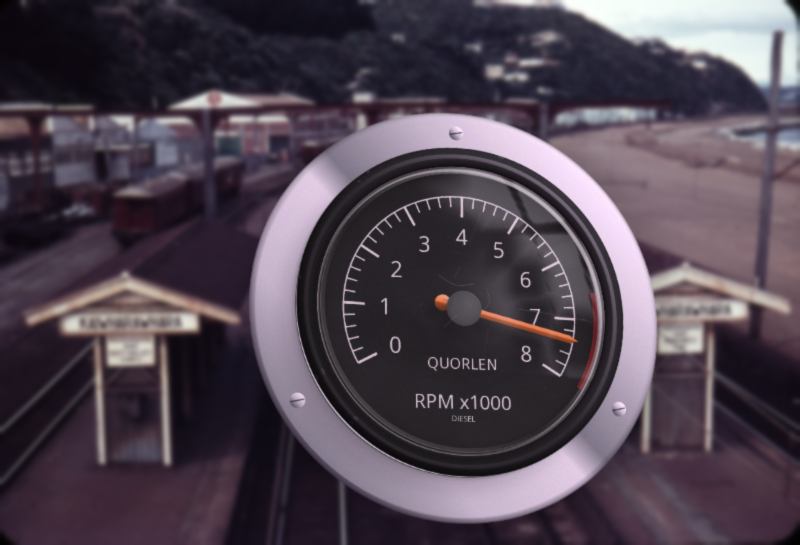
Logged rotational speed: 7400; rpm
